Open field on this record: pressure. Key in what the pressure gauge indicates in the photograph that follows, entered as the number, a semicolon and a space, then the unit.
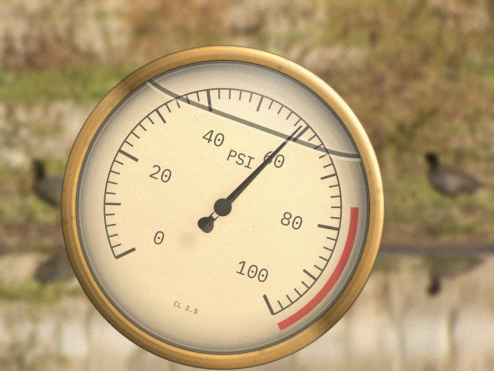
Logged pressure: 59; psi
